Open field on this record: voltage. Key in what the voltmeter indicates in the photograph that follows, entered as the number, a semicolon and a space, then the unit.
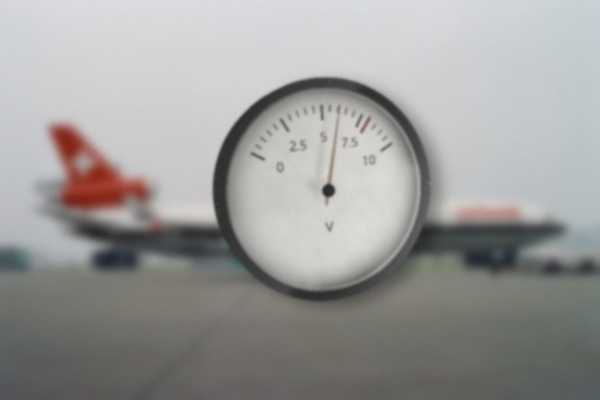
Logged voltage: 6; V
